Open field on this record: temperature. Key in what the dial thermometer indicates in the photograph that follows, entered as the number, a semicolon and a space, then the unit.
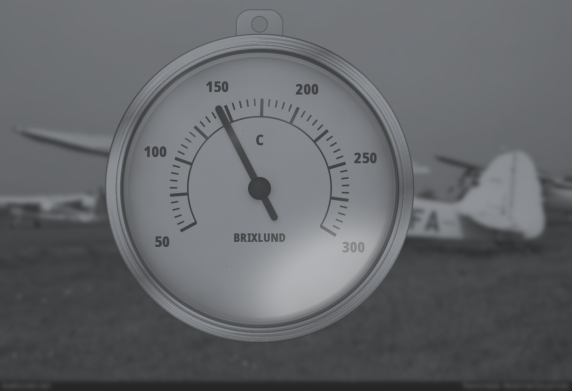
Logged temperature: 145; °C
